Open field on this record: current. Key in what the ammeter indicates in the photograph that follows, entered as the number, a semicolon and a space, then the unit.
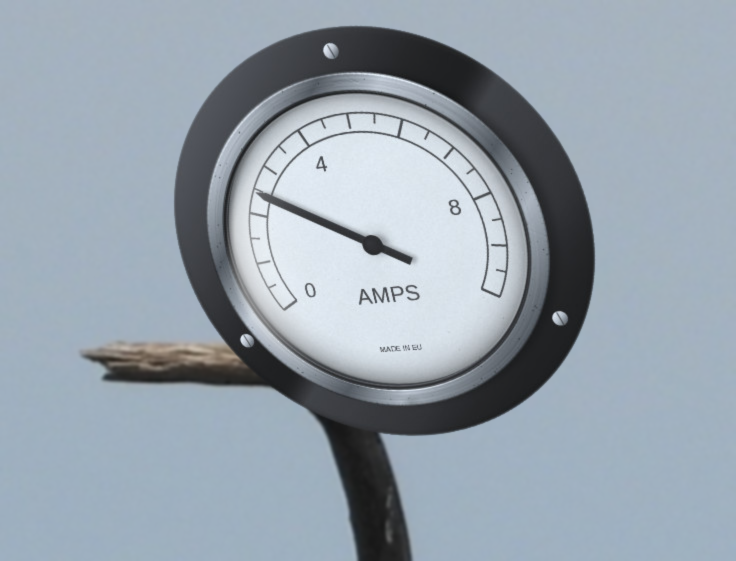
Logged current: 2.5; A
